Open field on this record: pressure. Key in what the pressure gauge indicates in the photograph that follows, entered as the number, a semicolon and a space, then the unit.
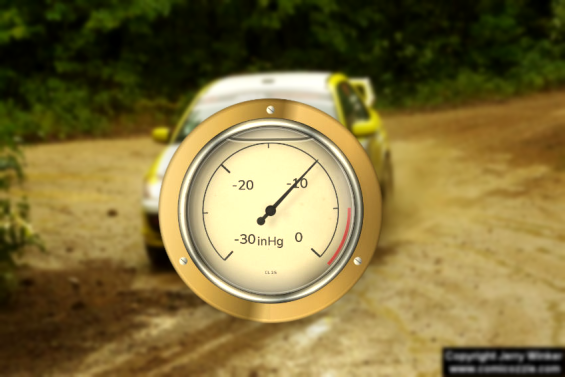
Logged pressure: -10; inHg
